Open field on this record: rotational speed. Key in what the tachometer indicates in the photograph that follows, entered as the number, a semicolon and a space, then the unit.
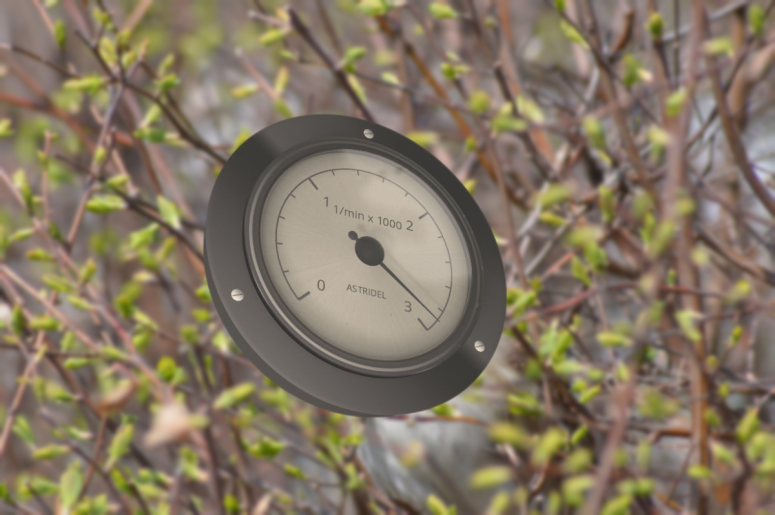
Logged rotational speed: 2900; rpm
